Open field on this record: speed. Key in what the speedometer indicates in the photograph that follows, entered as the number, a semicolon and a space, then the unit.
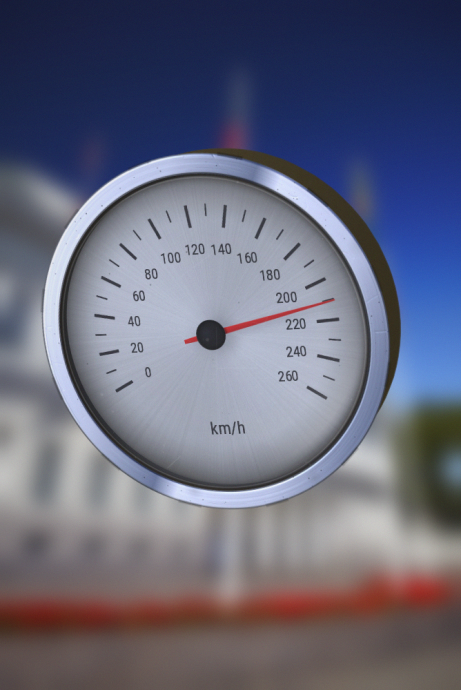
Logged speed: 210; km/h
